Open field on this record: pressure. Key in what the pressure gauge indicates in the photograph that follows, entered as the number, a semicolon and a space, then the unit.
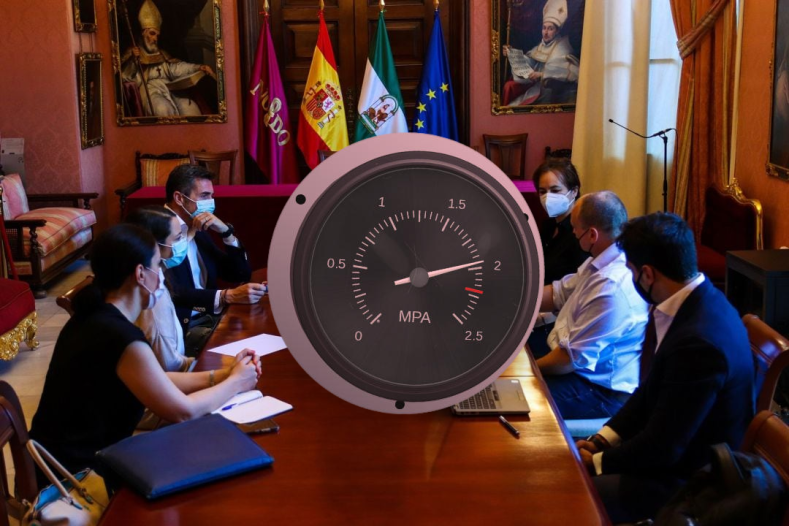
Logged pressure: 1.95; MPa
